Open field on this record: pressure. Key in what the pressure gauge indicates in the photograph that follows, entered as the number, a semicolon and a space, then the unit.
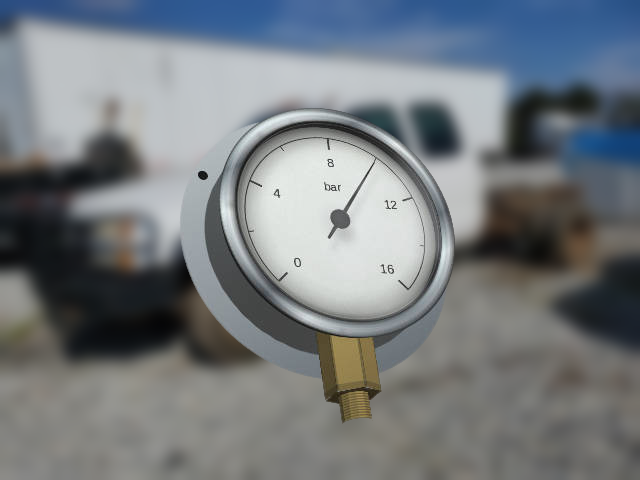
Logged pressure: 10; bar
